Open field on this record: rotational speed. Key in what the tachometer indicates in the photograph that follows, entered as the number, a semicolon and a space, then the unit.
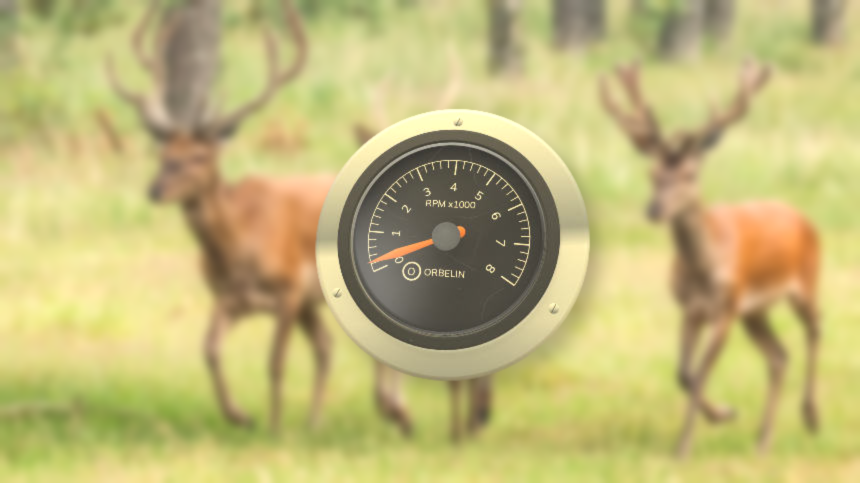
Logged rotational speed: 200; rpm
